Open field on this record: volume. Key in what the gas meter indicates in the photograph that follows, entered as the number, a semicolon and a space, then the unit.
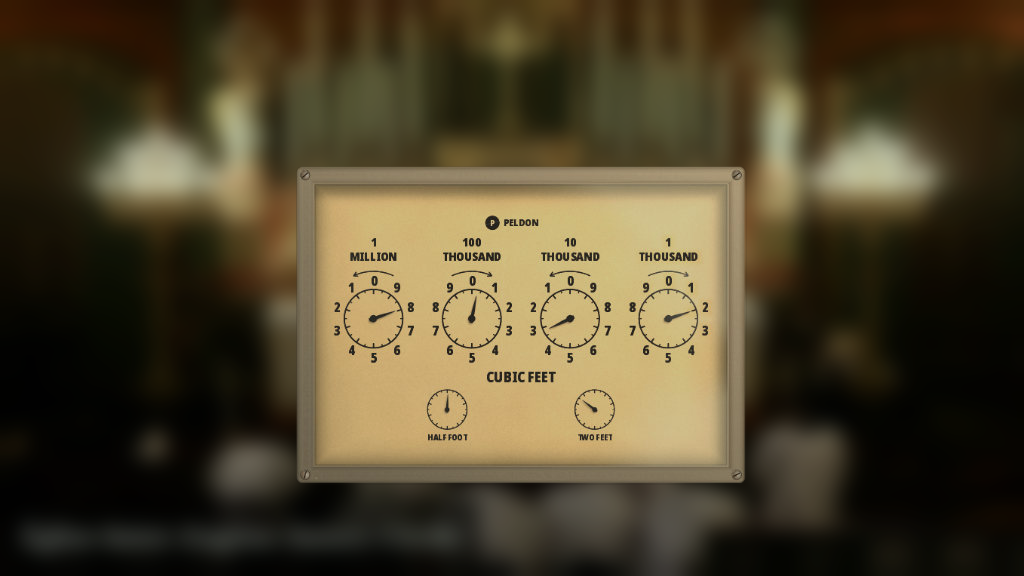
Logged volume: 803200; ft³
